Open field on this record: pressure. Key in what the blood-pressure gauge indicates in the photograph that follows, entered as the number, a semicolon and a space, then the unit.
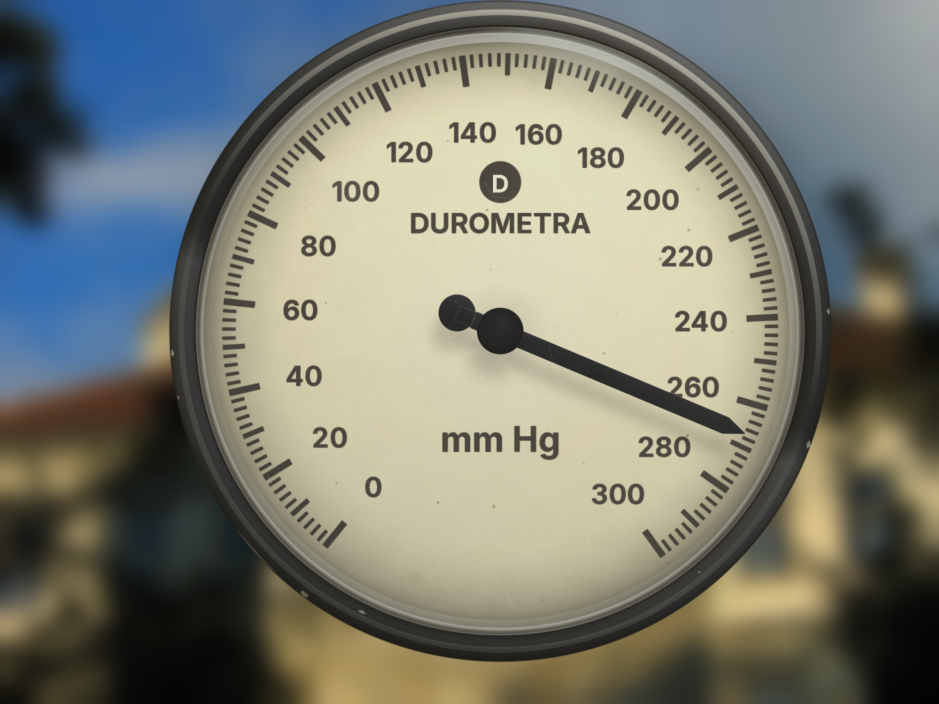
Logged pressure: 267; mmHg
